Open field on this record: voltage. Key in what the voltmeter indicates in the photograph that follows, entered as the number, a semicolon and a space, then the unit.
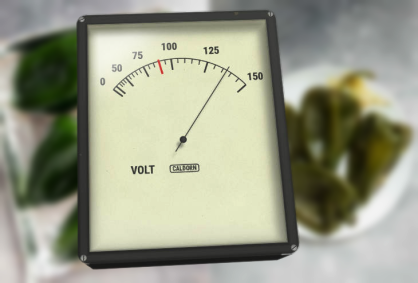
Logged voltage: 137.5; V
